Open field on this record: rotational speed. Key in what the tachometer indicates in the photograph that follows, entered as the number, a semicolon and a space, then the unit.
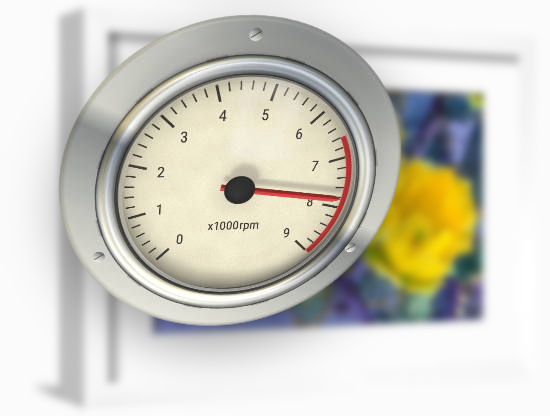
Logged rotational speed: 7800; rpm
